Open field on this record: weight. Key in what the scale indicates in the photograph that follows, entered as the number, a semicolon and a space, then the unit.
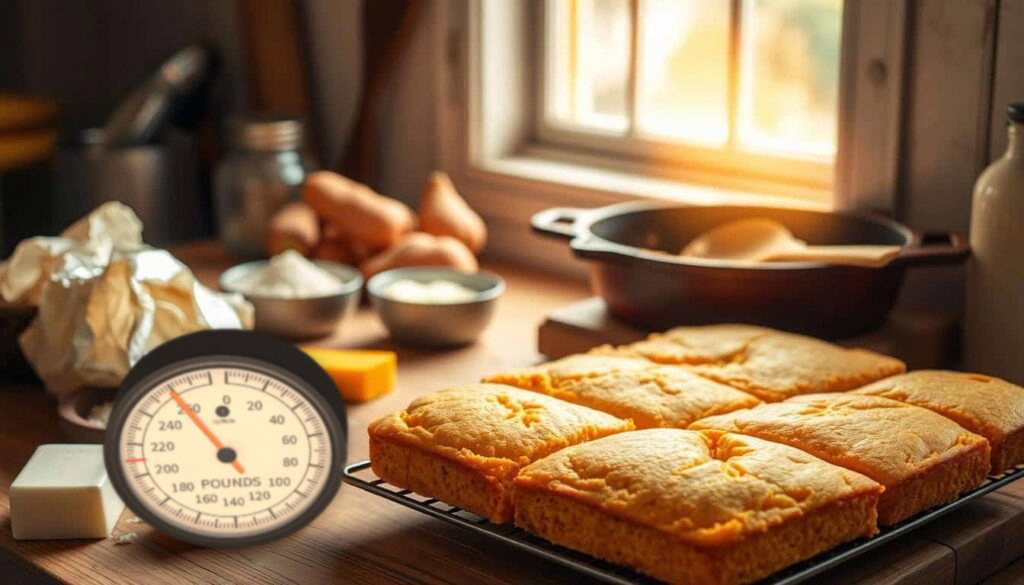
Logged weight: 260; lb
